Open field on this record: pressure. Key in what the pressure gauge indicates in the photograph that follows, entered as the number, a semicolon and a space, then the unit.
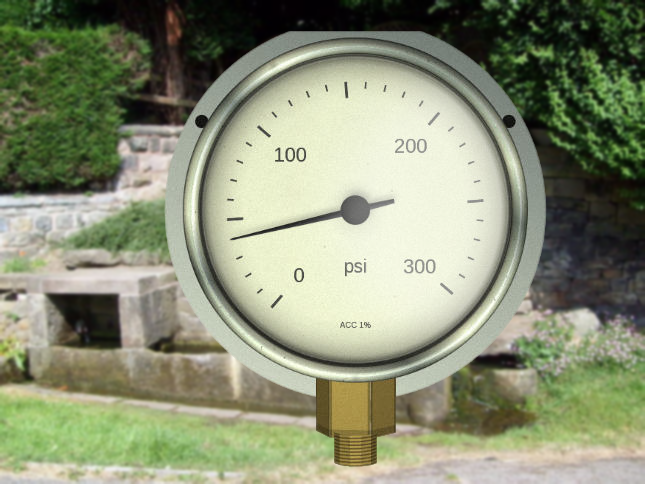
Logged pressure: 40; psi
